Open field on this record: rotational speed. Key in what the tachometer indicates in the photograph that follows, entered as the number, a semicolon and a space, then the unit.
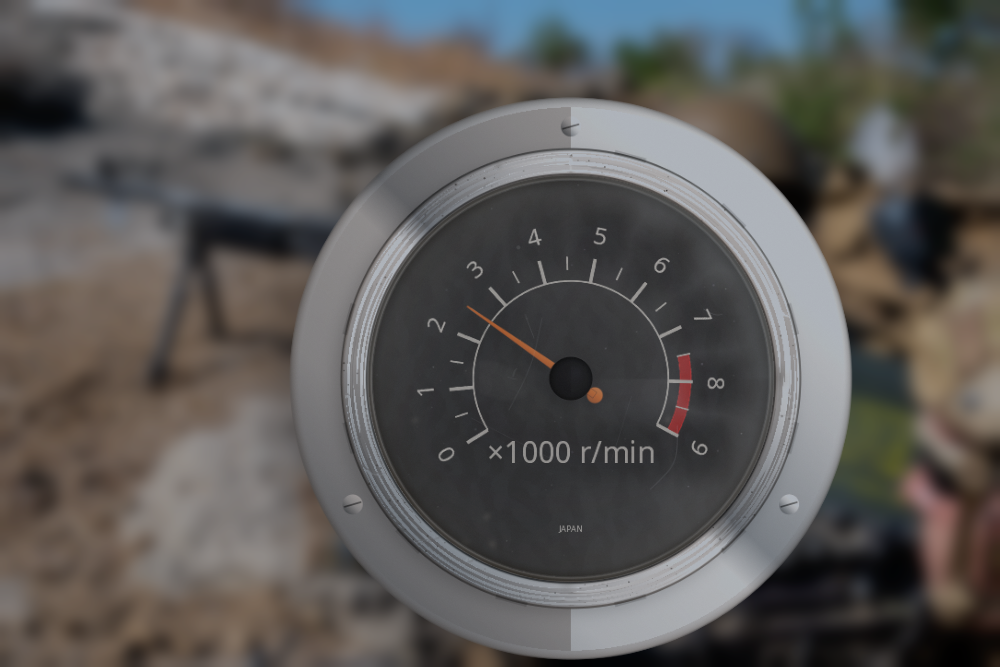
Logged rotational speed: 2500; rpm
